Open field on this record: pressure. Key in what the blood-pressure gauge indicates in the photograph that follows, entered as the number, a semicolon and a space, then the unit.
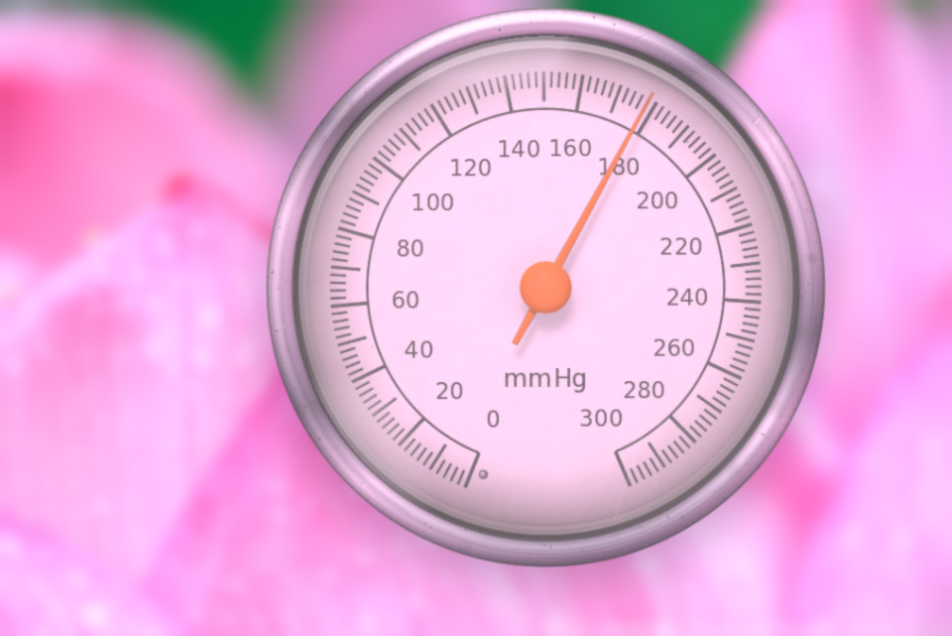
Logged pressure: 178; mmHg
